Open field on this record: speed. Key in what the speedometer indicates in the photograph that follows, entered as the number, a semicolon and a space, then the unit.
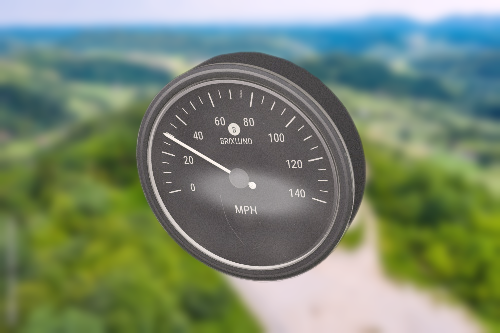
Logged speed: 30; mph
